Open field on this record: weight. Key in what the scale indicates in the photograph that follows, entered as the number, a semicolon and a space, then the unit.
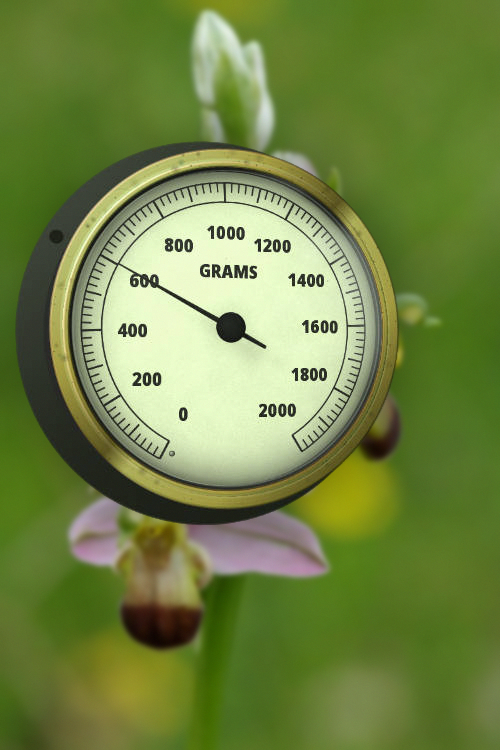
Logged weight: 600; g
